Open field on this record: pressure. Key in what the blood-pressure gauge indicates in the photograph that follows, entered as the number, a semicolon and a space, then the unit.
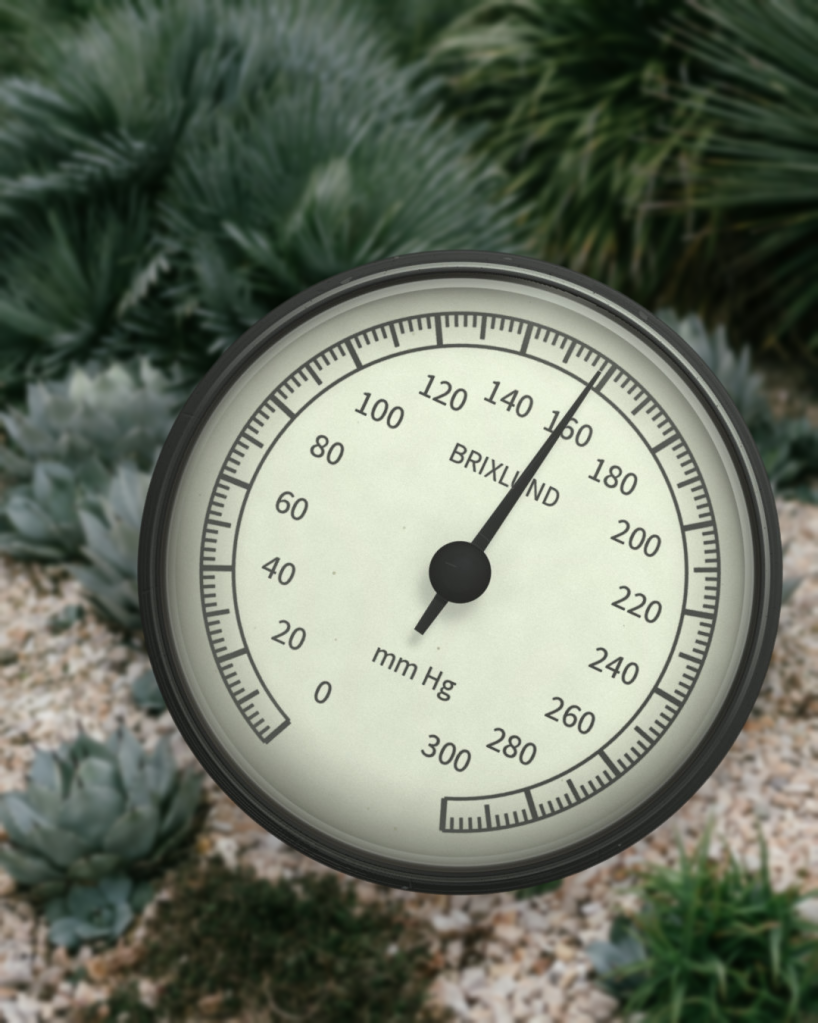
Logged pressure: 158; mmHg
